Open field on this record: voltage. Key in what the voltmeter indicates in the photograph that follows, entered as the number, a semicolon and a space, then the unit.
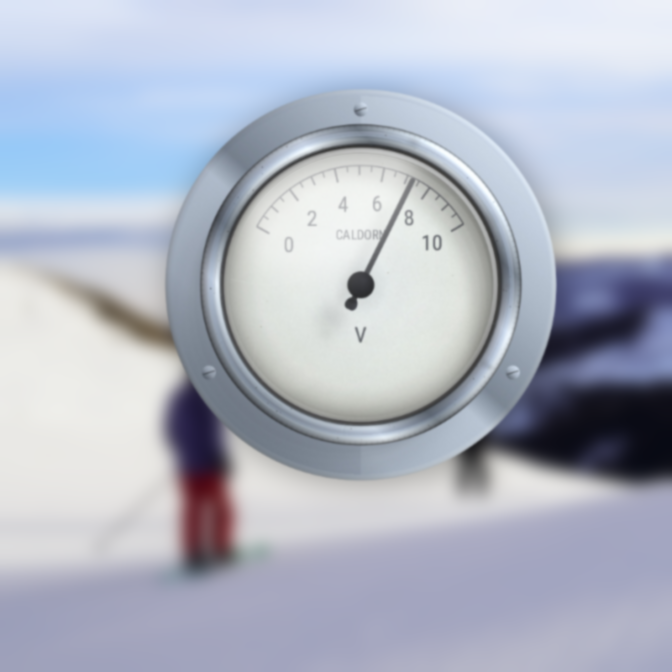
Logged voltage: 7.25; V
